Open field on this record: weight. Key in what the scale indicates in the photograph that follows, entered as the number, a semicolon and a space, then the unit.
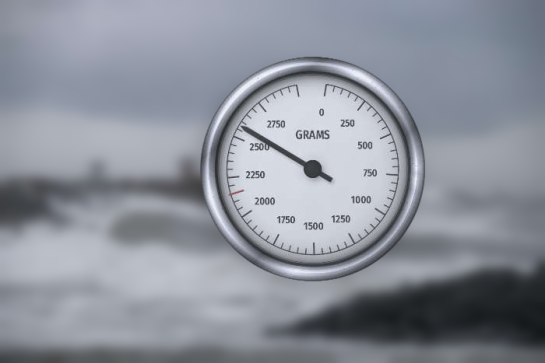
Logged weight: 2575; g
